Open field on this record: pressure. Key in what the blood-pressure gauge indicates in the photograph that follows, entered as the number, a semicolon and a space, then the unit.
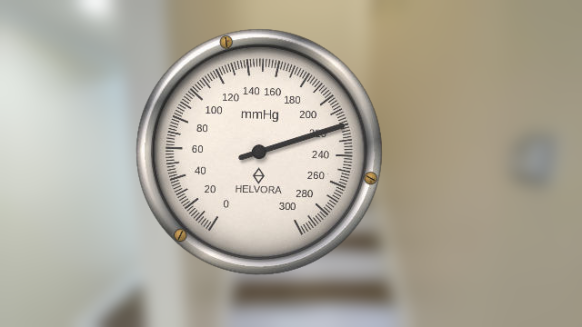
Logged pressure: 220; mmHg
